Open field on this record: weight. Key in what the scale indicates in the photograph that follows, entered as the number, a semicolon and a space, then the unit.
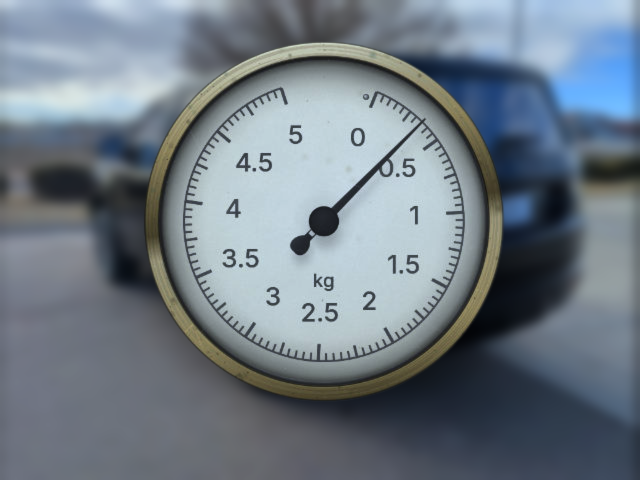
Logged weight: 0.35; kg
